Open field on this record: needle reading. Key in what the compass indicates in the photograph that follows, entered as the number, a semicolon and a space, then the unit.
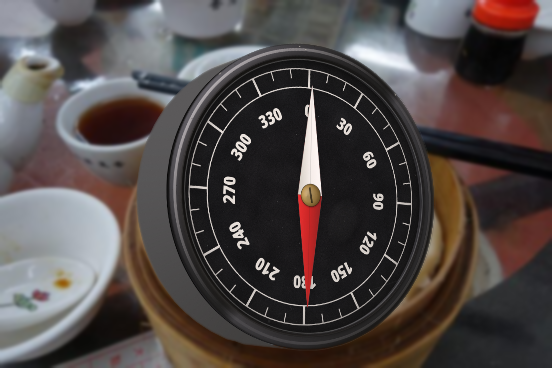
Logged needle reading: 180; °
